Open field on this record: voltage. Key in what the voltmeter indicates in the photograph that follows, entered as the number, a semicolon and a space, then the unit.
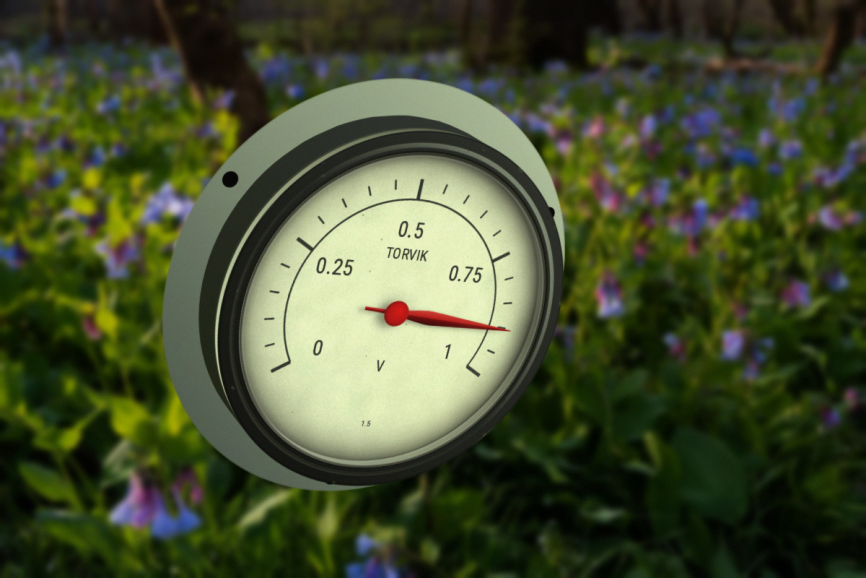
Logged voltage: 0.9; V
